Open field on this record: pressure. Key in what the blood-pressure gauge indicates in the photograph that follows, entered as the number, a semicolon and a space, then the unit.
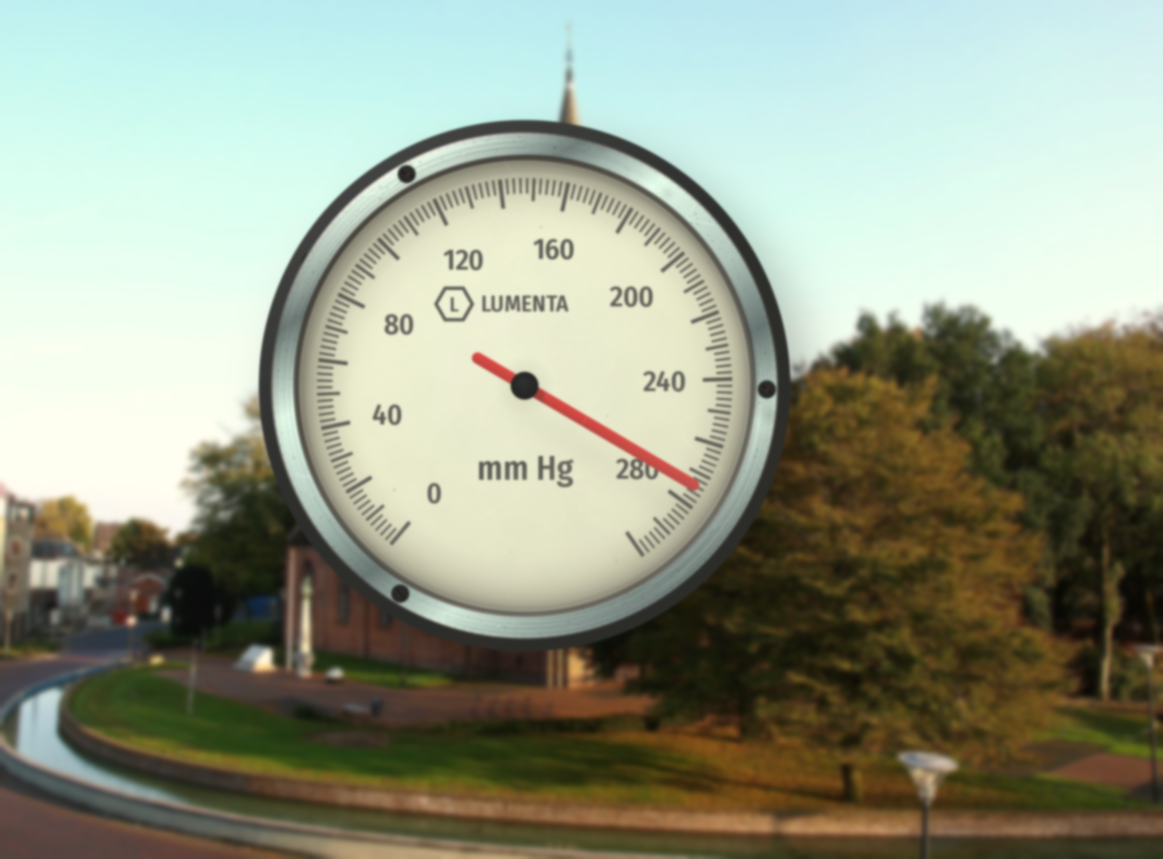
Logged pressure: 274; mmHg
